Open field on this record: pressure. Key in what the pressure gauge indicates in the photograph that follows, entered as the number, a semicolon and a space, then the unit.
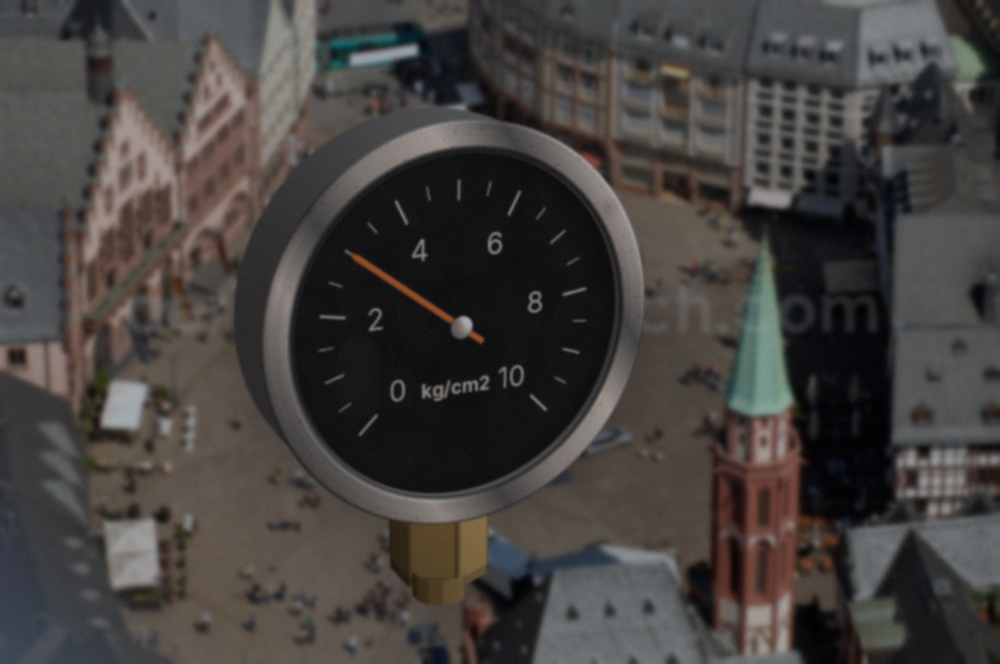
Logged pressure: 3; kg/cm²
